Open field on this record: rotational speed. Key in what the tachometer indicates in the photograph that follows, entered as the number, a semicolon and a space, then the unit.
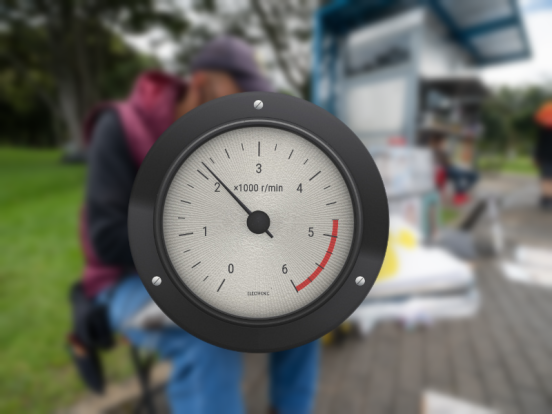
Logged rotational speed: 2125; rpm
